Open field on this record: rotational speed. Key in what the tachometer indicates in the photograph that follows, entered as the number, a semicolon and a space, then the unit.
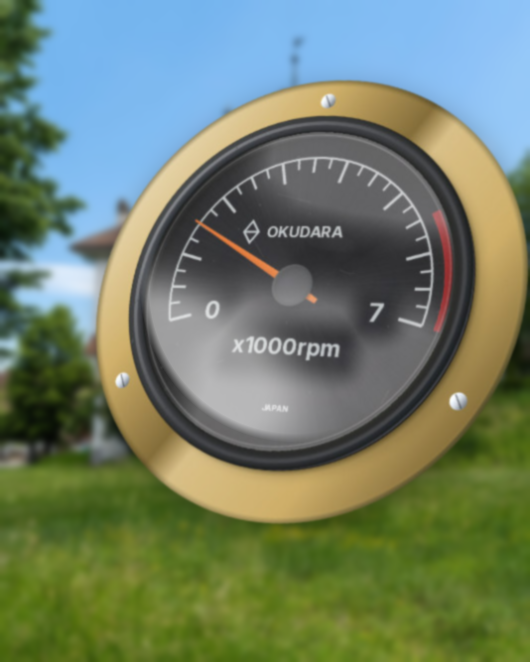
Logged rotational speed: 1500; rpm
